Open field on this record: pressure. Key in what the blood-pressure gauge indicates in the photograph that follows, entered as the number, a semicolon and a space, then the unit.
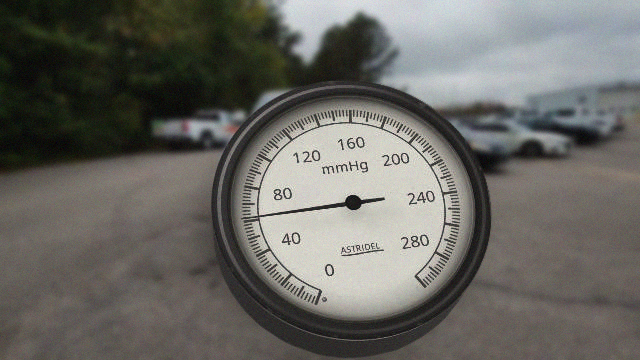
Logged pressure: 60; mmHg
